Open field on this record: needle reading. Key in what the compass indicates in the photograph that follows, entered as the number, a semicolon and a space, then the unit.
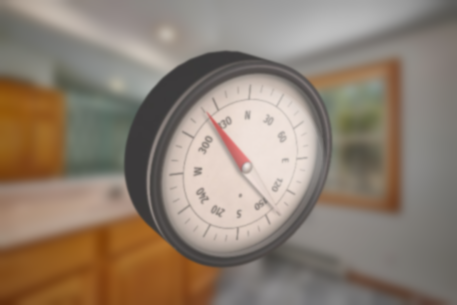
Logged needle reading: 320; °
